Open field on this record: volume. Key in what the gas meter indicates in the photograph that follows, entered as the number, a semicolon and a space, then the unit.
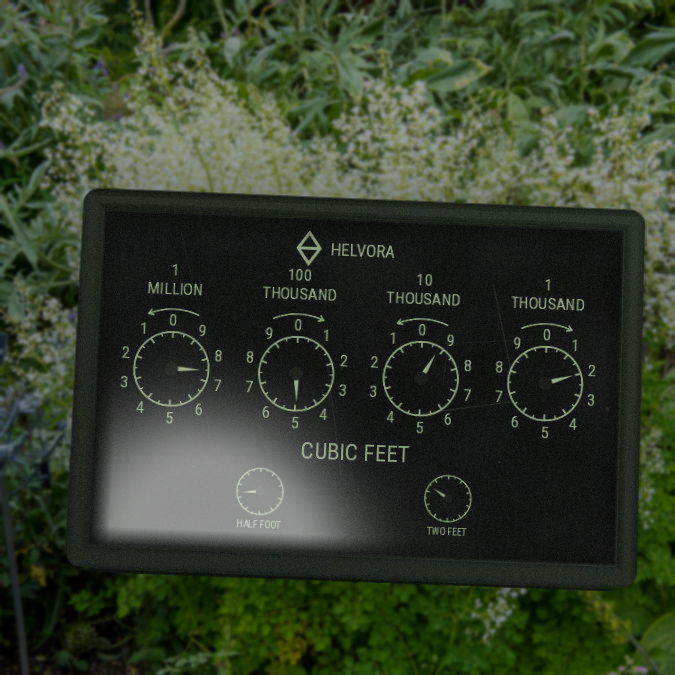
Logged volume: 749200; ft³
